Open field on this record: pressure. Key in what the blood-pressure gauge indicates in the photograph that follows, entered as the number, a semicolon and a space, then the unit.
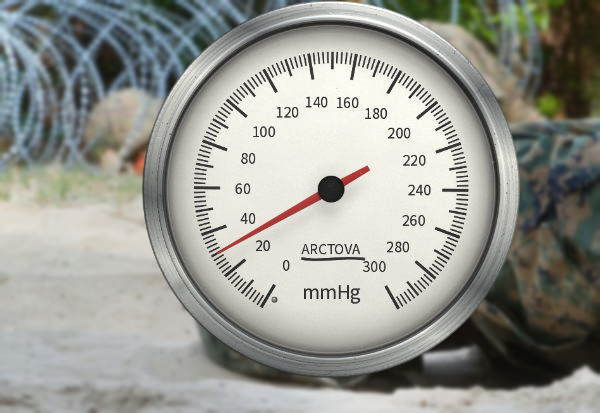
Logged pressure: 30; mmHg
